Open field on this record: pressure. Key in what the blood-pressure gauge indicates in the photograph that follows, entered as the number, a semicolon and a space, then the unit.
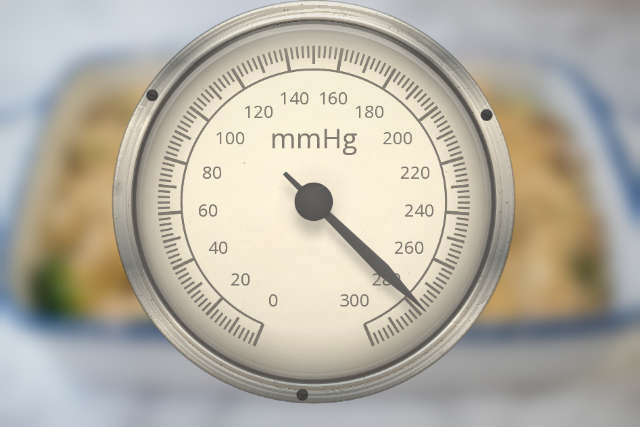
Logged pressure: 278; mmHg
